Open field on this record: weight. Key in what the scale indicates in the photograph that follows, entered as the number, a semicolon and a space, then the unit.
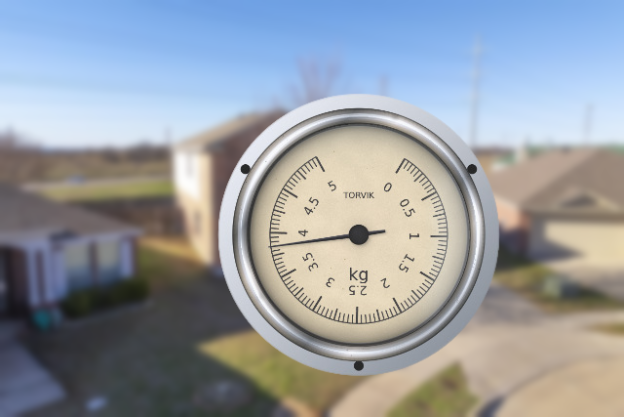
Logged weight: 3.85; kg
